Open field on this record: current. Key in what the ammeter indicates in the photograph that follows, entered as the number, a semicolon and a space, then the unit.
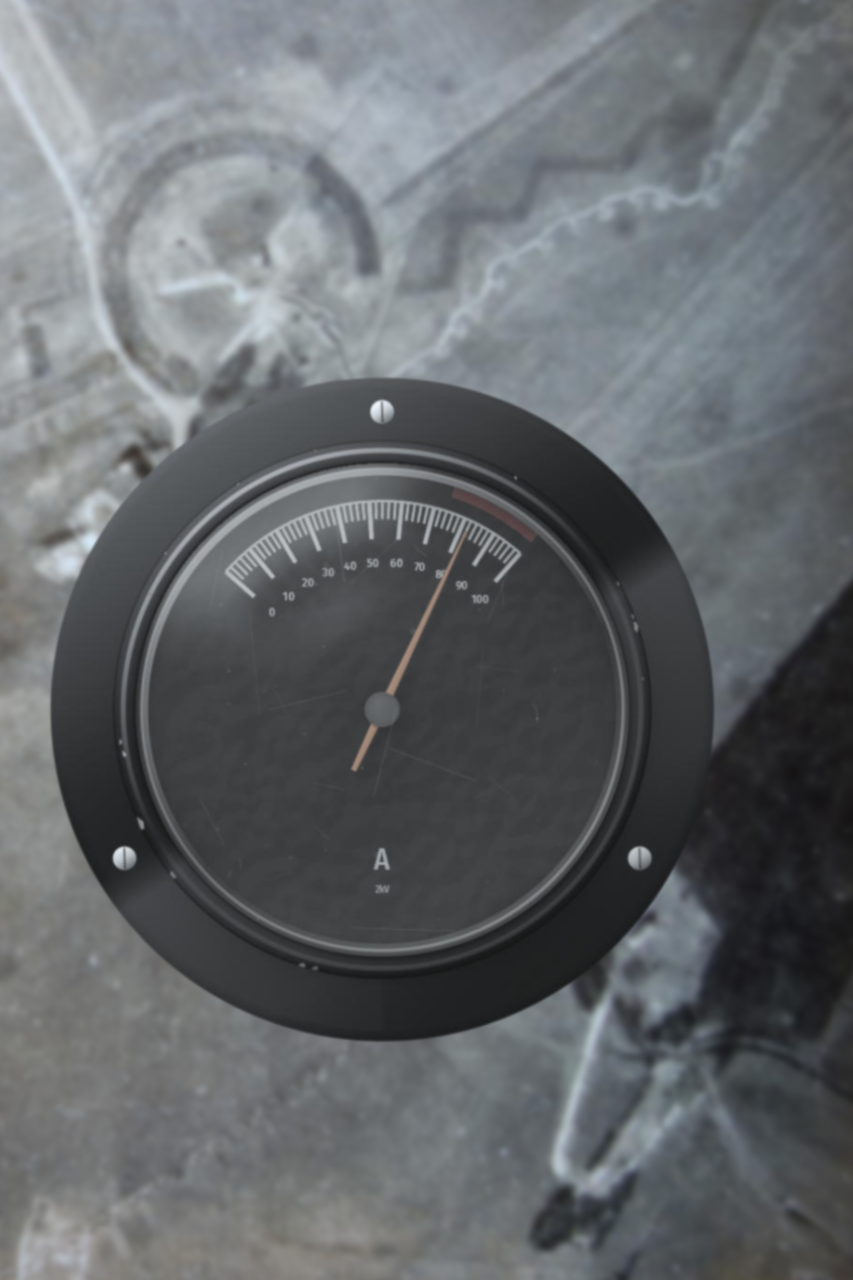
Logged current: 82; A
